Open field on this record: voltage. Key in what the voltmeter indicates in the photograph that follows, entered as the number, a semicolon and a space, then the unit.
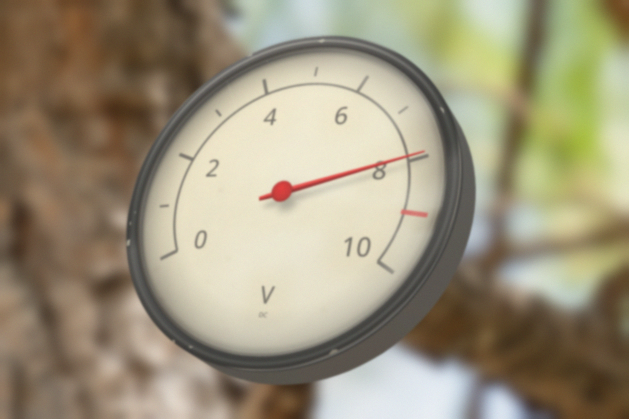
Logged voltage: 8; V
